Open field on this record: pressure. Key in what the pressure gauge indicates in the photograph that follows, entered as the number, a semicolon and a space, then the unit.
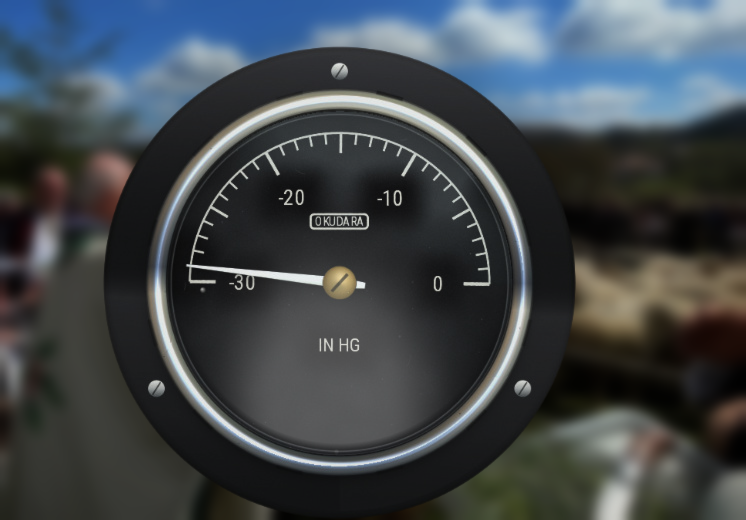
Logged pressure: -29; inHg
